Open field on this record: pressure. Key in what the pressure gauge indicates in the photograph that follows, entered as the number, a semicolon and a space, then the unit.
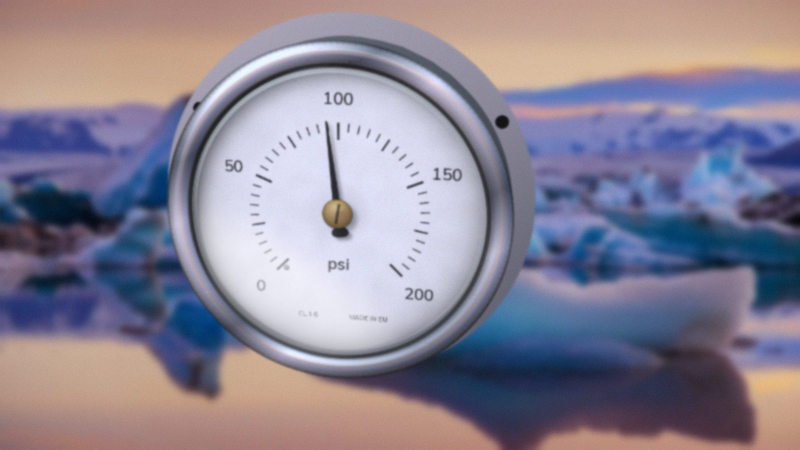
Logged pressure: 95; psi
